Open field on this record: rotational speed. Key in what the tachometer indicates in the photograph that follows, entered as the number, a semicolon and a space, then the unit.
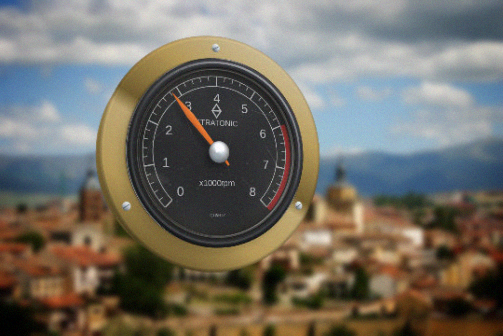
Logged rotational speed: 2800; rpm
